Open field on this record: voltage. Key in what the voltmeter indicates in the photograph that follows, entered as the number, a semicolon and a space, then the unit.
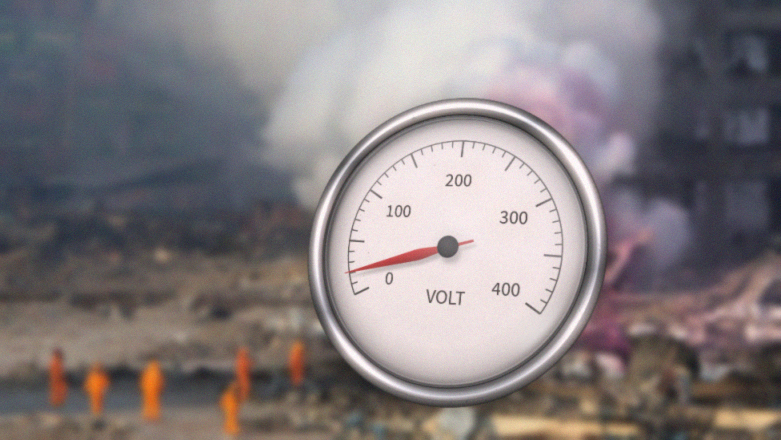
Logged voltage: 20; V
